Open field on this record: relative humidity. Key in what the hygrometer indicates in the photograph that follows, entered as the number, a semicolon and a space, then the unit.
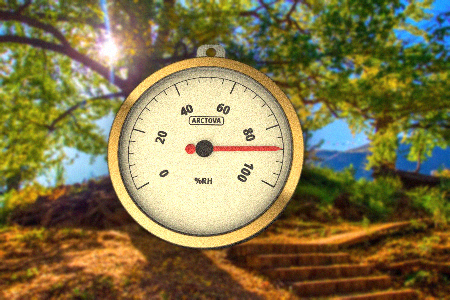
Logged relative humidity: 88; %
